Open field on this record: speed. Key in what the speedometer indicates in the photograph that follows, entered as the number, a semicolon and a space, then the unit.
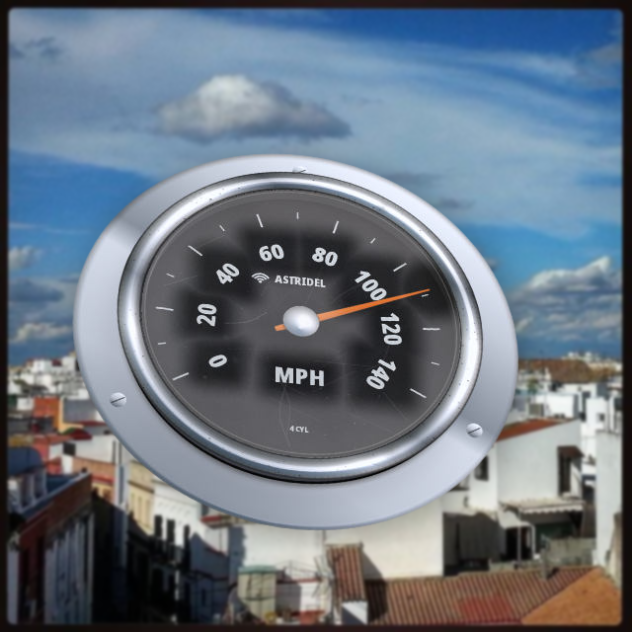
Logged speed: 110; mph
